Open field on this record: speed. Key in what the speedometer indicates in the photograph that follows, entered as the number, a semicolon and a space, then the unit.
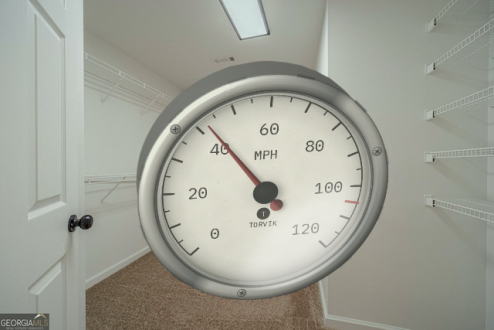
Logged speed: 42.5; mph
